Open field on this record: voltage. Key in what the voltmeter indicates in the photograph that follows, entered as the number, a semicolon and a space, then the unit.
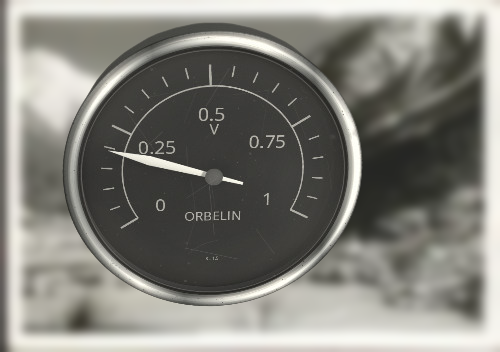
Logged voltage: 0.2; V
